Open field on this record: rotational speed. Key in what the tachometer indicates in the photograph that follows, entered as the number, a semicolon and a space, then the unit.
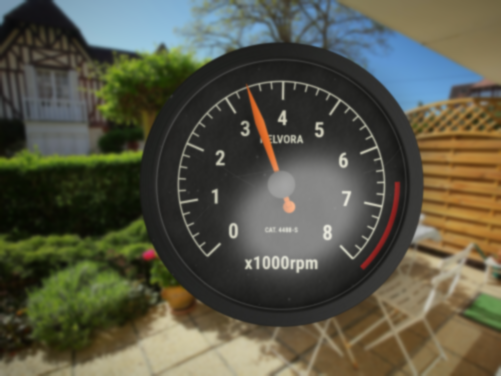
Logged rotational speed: 3400; rpm
